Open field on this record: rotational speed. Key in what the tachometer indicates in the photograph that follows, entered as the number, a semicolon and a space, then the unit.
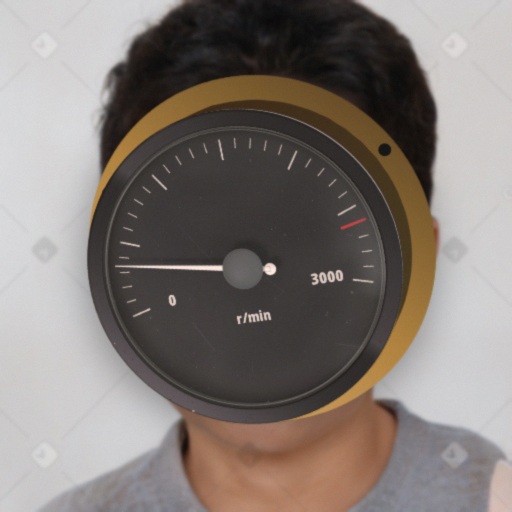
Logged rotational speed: 350; rpm
